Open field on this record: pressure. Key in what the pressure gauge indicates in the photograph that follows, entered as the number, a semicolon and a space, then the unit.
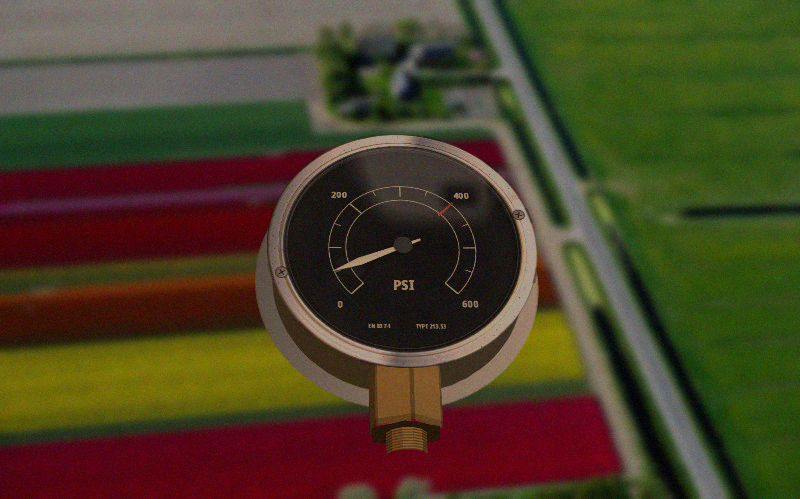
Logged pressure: 50; psi
